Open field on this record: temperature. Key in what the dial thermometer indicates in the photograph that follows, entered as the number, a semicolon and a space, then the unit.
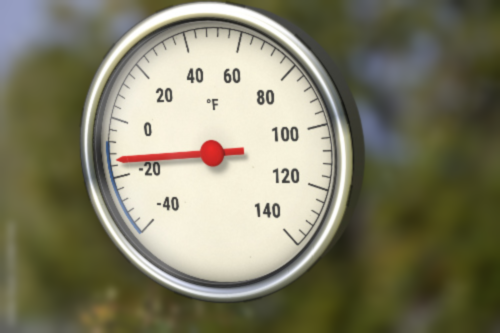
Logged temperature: -14; °F
